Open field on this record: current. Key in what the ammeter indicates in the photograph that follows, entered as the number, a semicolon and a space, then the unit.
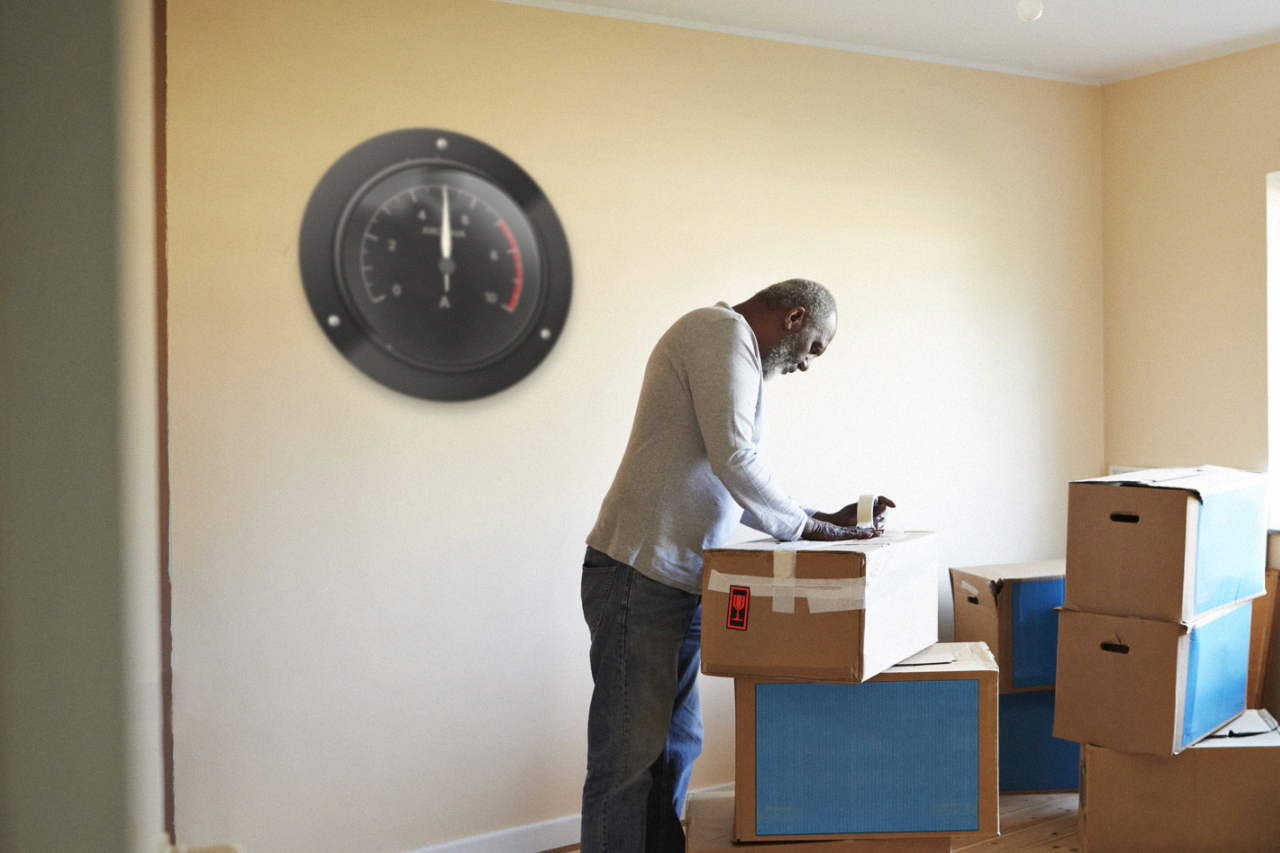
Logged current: 5; A
